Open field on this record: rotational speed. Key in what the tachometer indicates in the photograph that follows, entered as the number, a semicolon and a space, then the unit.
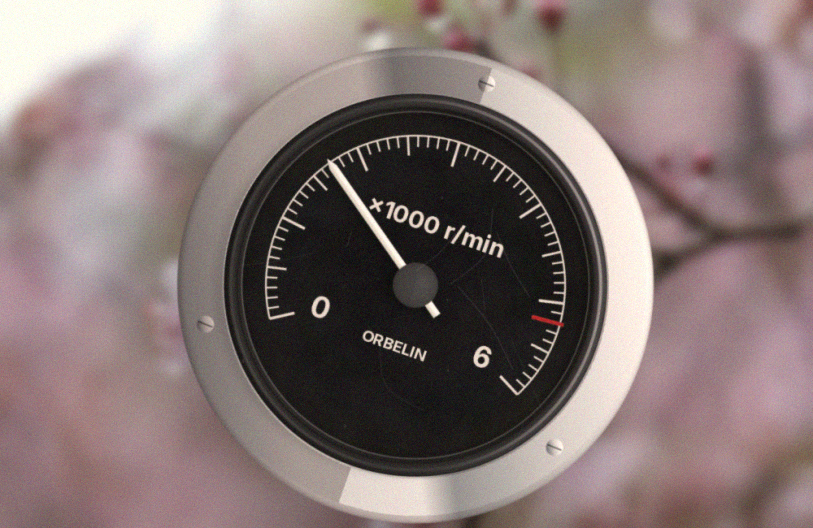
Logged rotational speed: 1700; rpm
